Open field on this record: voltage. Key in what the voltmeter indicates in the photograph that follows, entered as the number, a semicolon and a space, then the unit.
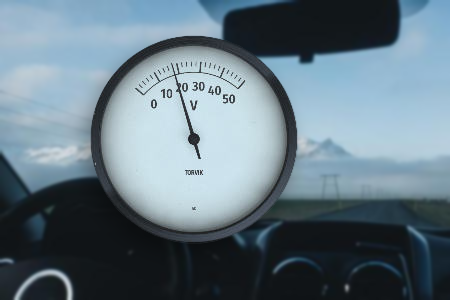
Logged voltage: 18; V
